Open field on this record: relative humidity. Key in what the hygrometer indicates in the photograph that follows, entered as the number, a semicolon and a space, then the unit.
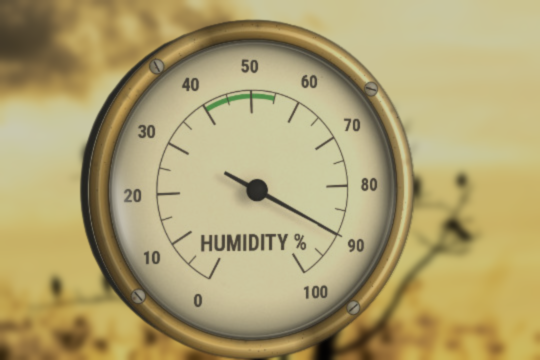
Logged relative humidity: 90; %
